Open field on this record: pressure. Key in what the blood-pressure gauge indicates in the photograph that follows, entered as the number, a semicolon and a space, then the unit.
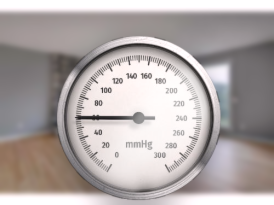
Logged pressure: 60; mmHg
